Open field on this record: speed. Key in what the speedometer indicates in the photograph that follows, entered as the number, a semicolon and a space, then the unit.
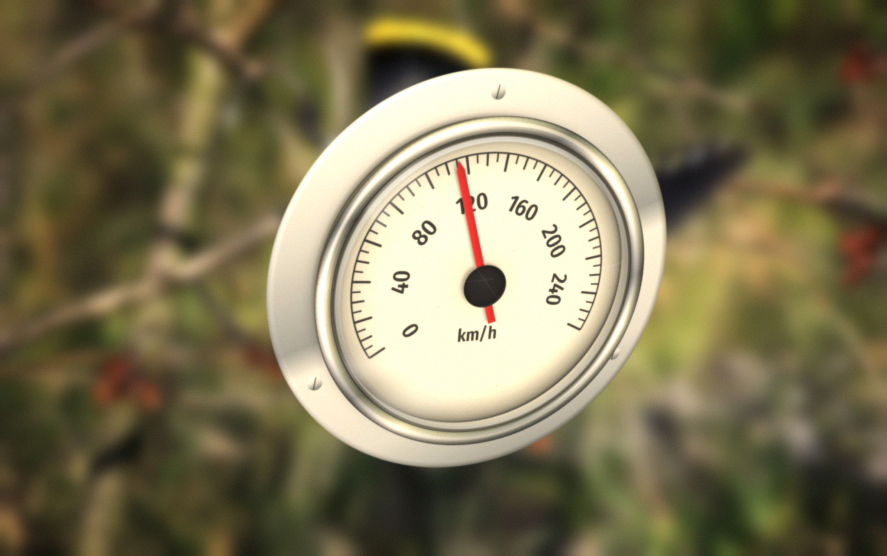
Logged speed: 115; km/h
